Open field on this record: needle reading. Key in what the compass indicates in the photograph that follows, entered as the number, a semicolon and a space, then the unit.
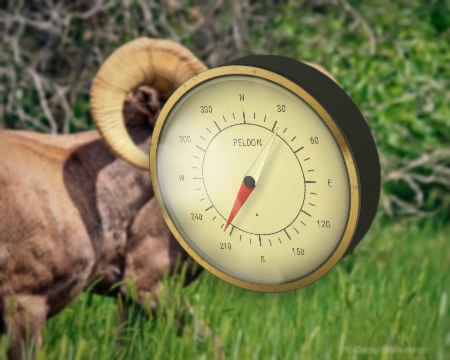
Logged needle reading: 215; °
